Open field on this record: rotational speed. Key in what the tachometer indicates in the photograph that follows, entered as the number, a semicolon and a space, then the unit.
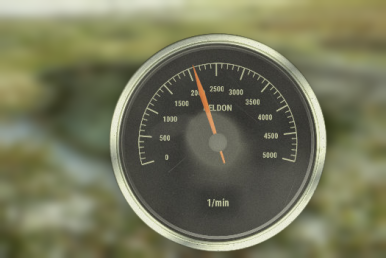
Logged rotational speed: 2100; rpm
